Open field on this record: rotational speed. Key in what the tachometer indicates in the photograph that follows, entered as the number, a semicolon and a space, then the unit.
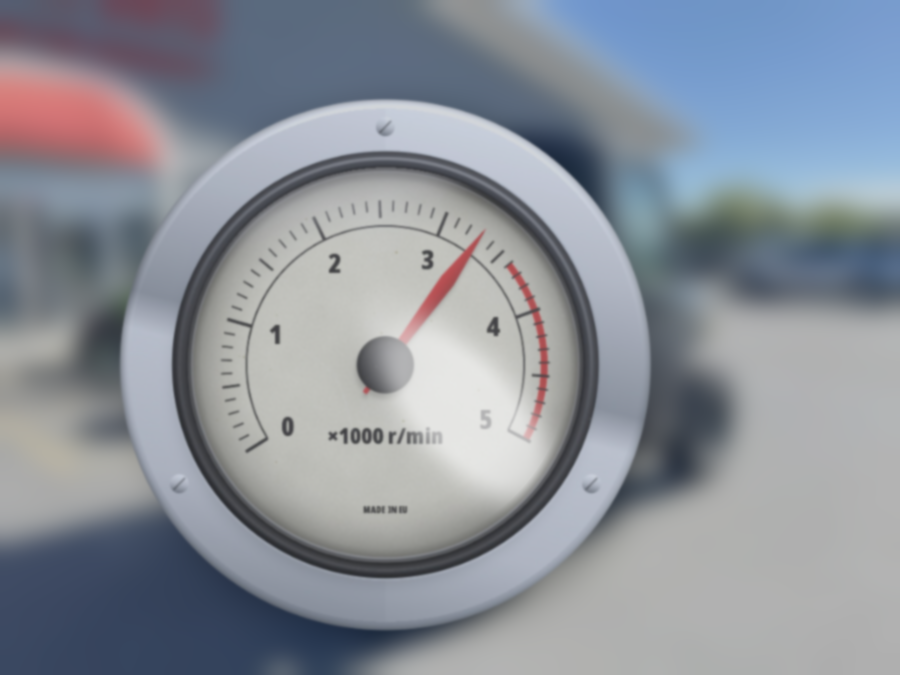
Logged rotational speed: 3300; rpm
